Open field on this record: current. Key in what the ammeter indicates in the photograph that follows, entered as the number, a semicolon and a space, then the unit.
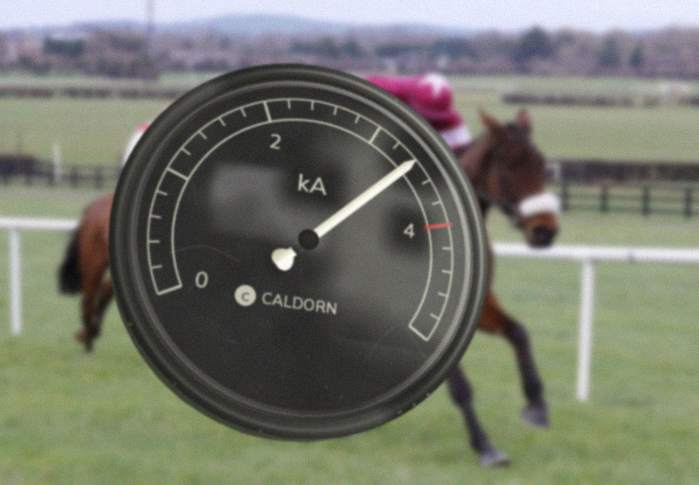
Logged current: 3.4; kA
